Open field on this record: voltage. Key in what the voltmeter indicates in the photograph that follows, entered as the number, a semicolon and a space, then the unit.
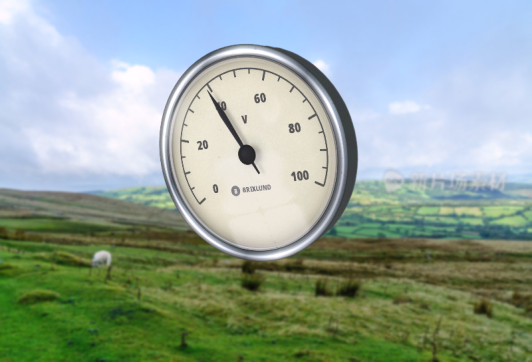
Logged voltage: 40; V
